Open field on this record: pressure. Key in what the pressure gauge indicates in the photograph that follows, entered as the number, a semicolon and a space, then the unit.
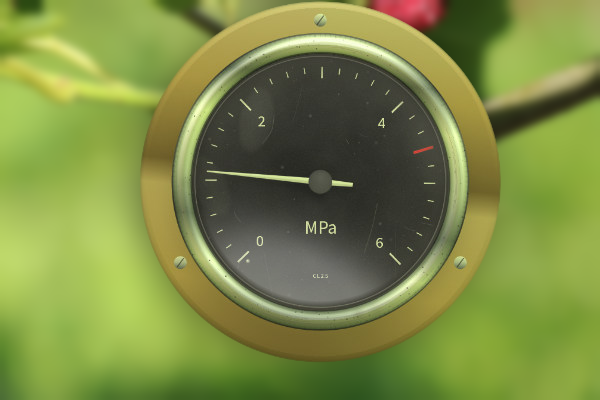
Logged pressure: 1.1; MPa
